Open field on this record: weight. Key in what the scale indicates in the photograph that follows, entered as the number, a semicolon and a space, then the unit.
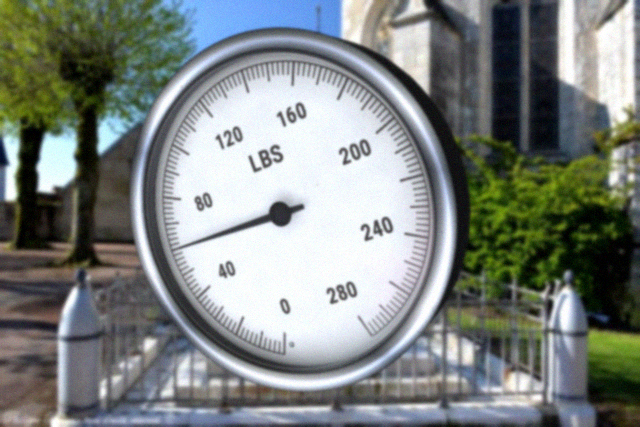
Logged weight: 60; lb
